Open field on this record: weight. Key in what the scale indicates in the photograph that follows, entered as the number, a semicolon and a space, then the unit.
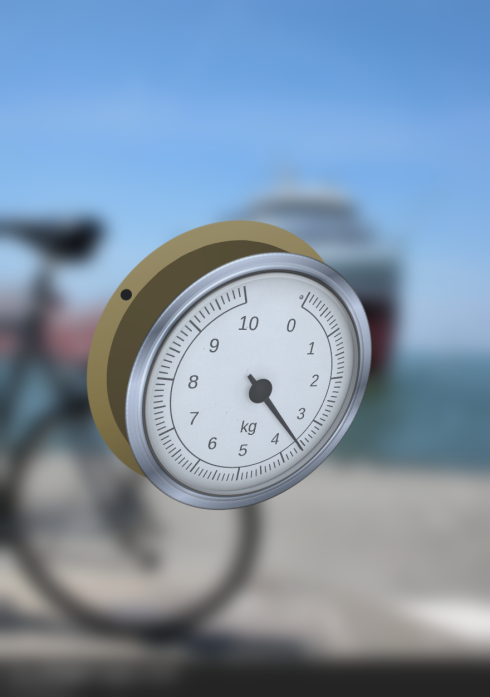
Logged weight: 3.6; kg
